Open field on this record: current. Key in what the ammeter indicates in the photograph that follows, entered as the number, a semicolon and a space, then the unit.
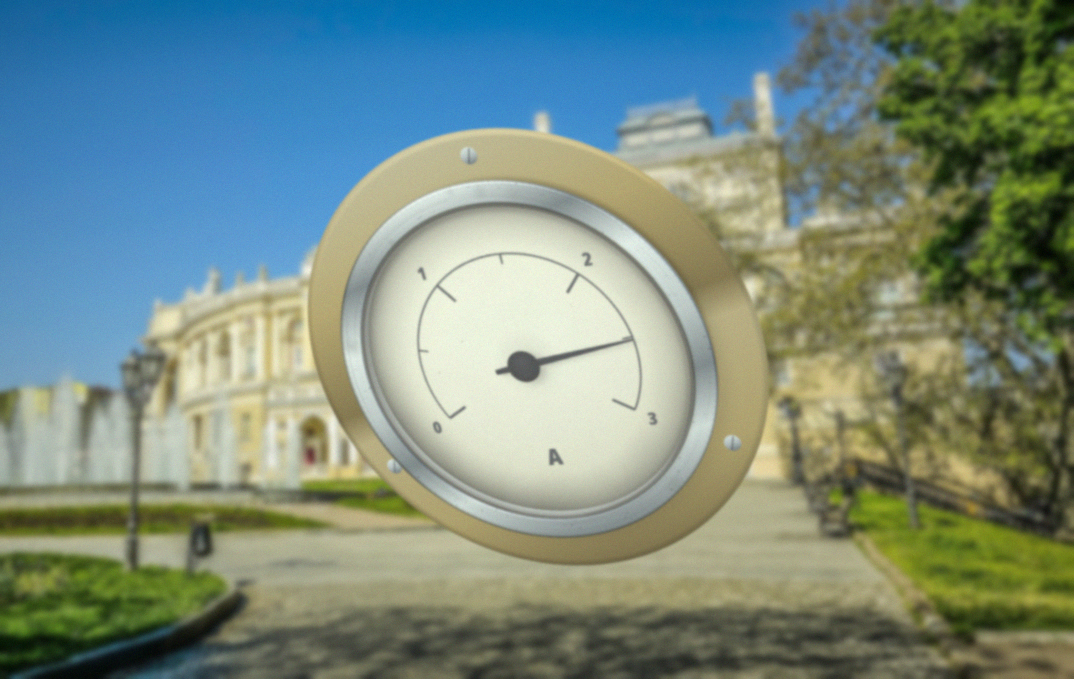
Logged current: 2.5; A
